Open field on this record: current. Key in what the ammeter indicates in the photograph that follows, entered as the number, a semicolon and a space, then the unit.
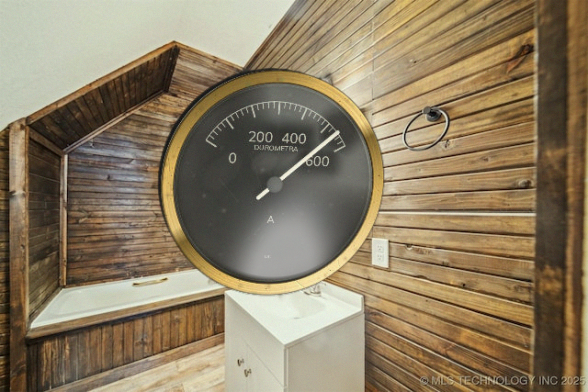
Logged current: 540; A
